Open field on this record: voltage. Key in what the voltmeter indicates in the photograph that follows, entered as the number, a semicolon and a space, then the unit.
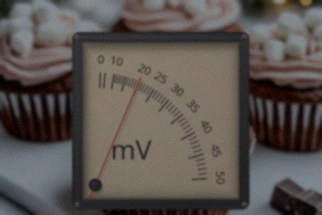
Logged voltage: 20; mV
